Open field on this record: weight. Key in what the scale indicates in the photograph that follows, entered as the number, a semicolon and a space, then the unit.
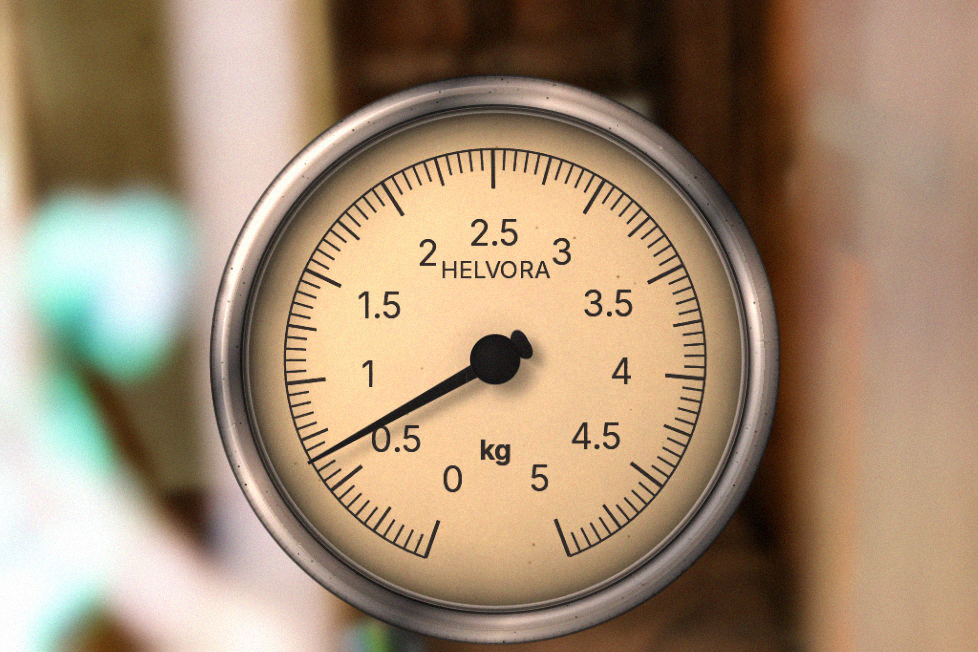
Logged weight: 0.65; kg
